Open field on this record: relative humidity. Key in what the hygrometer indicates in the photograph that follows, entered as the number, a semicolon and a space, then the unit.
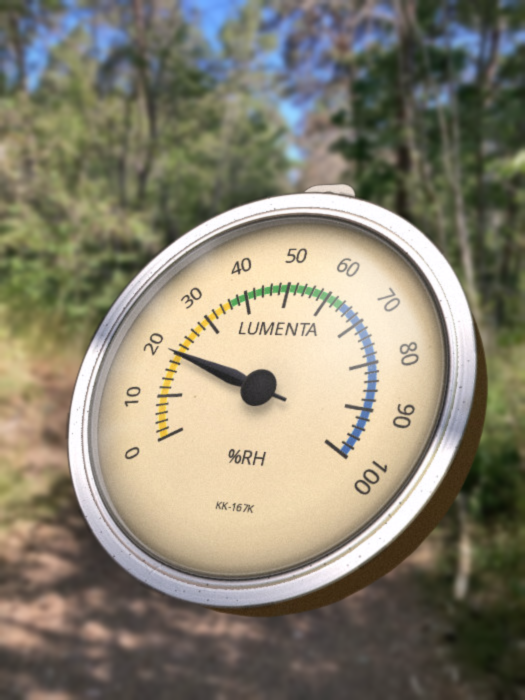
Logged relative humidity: 20; %
